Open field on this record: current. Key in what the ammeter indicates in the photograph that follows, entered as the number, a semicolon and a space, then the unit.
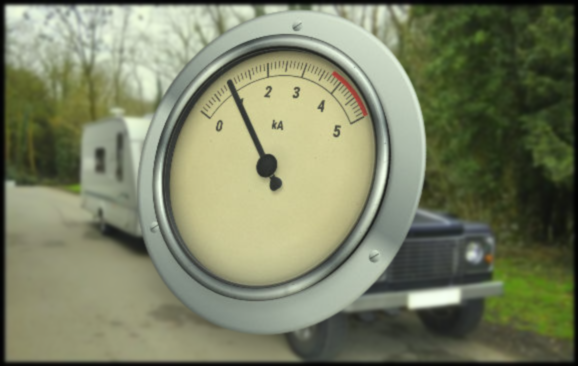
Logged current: 1; kA
